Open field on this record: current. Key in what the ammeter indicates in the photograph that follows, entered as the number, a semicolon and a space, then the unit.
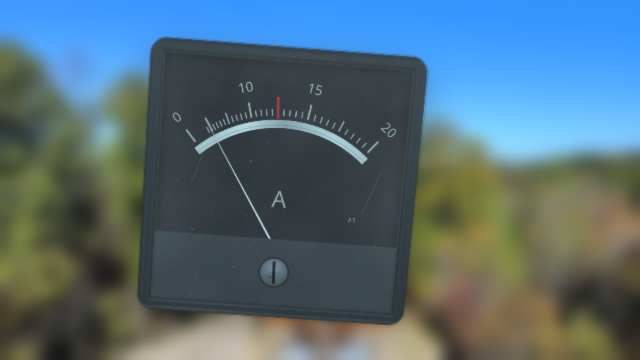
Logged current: 5; A
